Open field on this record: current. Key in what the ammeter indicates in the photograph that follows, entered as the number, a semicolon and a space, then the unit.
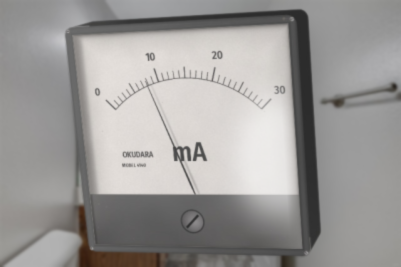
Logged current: 8; mA
